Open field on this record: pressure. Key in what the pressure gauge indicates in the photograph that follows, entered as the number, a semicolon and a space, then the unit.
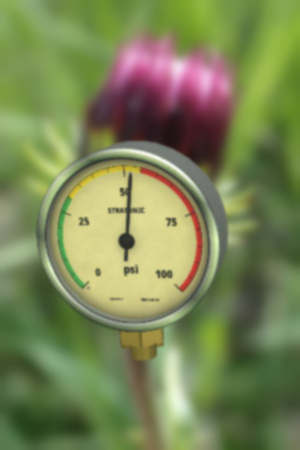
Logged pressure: 52.5; psi
